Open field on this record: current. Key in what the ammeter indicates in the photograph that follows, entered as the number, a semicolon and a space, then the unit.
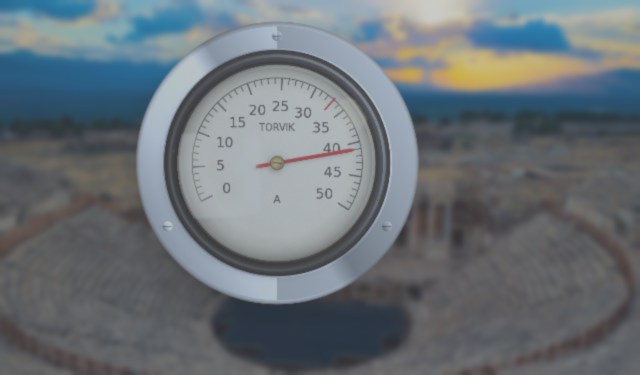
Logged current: 41; A
